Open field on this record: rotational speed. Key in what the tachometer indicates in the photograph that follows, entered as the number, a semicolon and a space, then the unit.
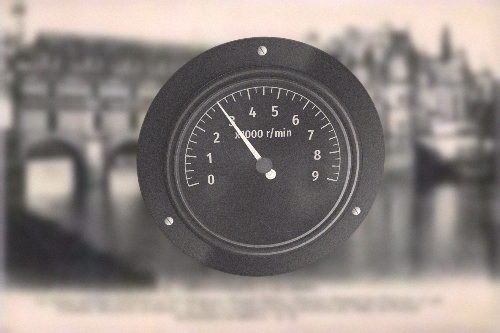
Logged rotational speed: 3000; rpm
